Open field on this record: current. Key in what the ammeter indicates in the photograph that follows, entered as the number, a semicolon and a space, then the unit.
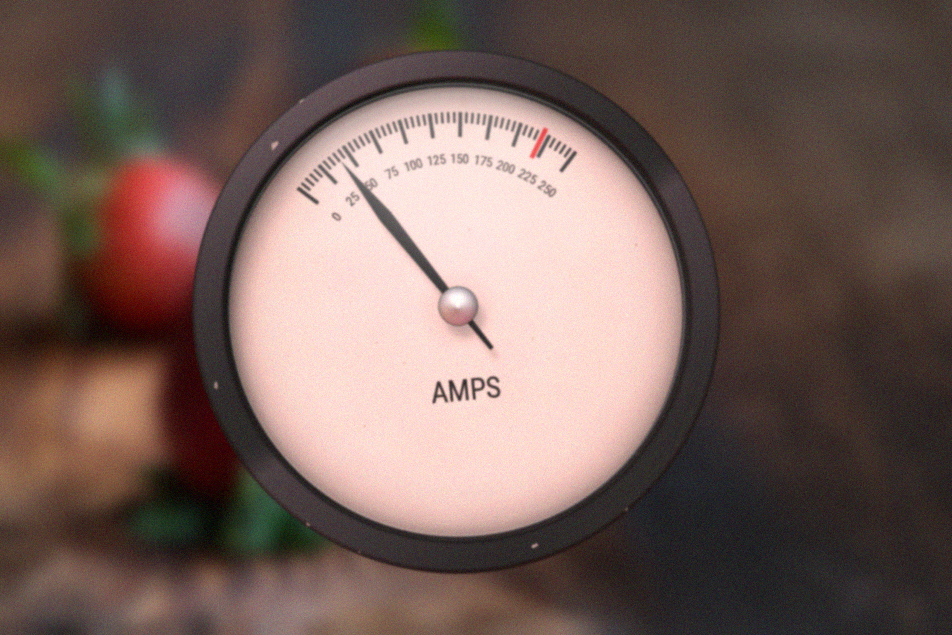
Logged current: 40; A
